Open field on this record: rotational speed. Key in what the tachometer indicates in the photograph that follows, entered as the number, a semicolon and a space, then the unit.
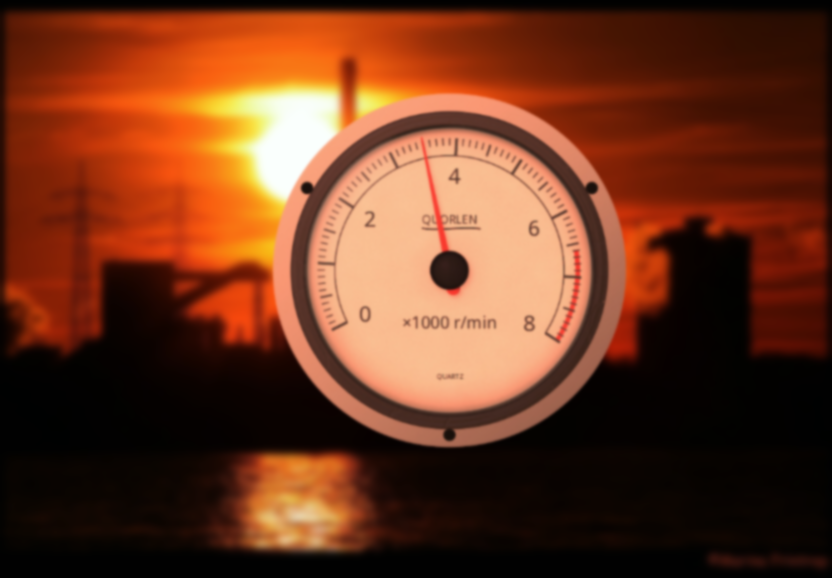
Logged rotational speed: 3500; rpm
